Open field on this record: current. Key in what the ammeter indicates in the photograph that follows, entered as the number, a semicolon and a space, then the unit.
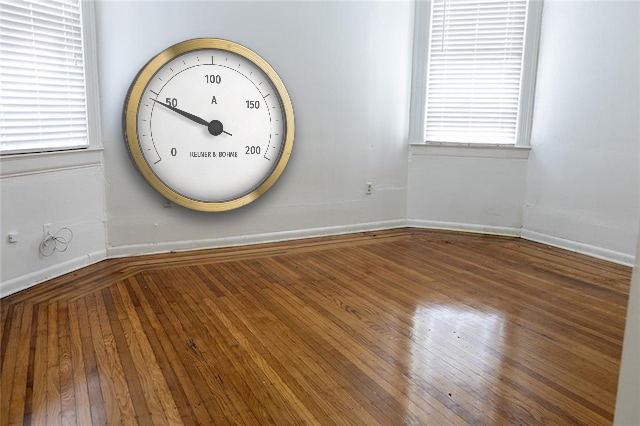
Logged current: 45; A
